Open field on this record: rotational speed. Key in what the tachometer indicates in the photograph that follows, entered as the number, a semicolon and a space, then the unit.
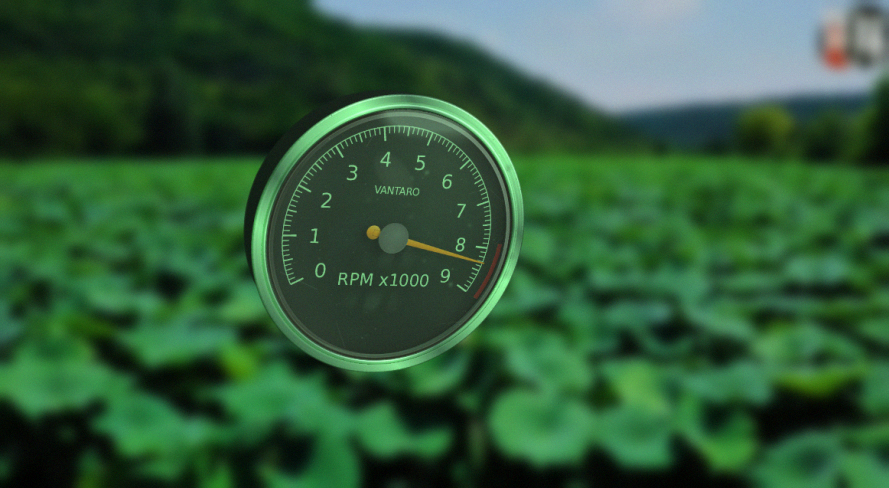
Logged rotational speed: 8300; rpm
